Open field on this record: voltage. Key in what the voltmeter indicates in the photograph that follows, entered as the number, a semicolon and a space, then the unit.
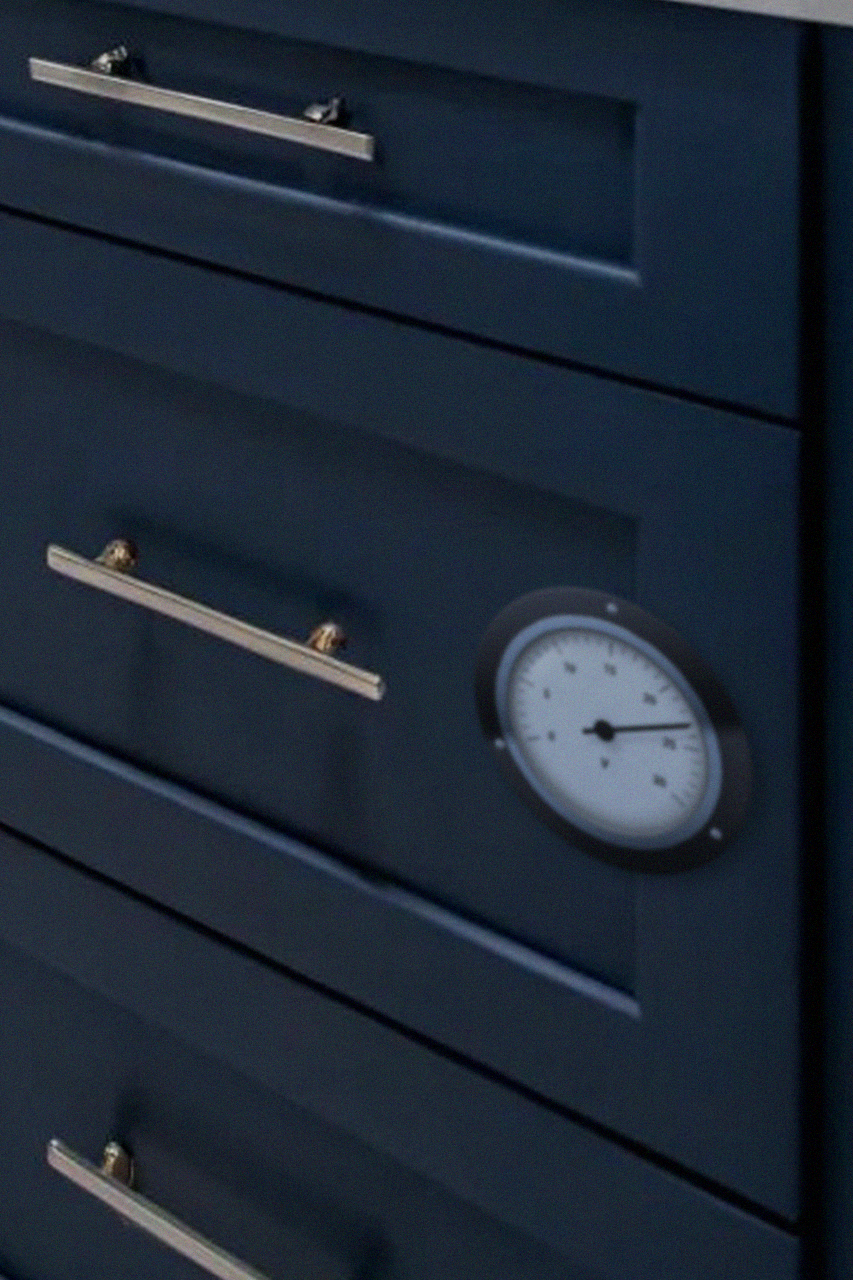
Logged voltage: 23; V
